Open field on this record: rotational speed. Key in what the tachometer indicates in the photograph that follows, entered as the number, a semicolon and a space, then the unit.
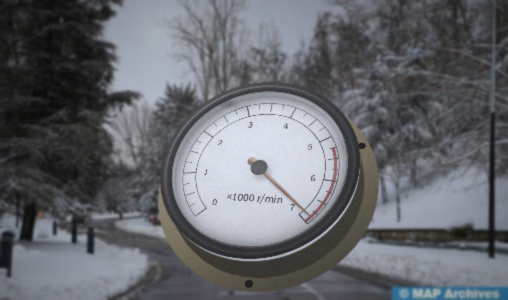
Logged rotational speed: 6875; rpm
